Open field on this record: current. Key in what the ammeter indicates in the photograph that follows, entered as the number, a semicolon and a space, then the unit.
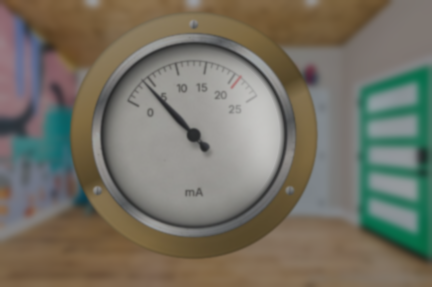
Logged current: 4; mA
